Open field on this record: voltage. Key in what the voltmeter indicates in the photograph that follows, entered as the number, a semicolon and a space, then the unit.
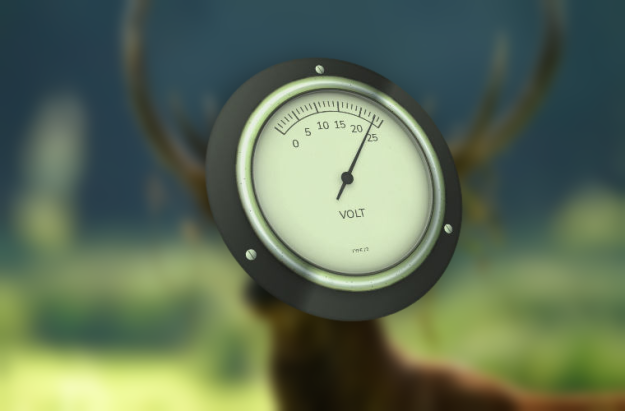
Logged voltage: 23; V
